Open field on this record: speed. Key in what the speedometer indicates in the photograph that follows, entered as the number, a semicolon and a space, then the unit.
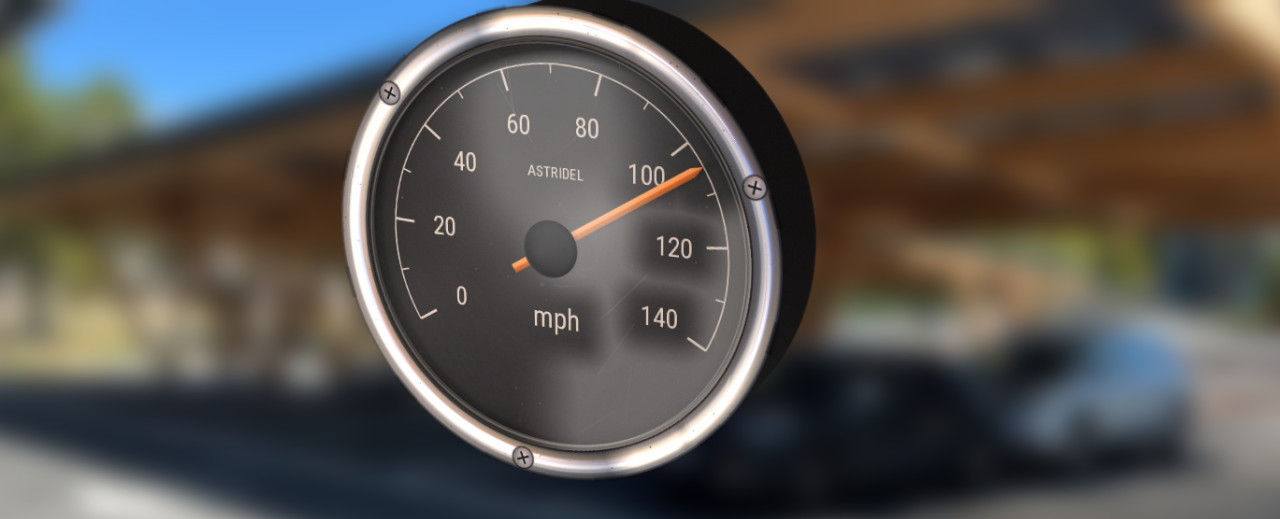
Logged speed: 105; mph
